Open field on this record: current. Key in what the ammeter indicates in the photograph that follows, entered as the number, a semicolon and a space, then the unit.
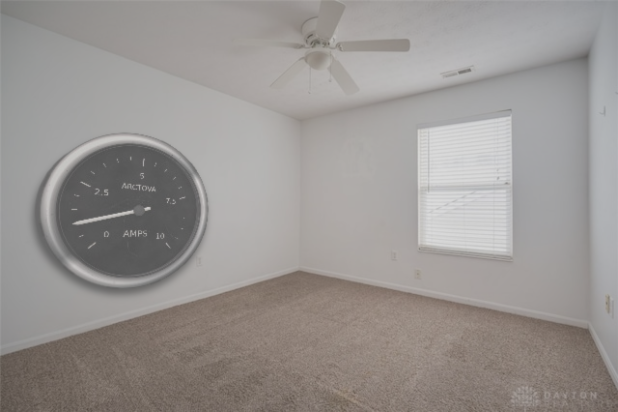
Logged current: 1; A
